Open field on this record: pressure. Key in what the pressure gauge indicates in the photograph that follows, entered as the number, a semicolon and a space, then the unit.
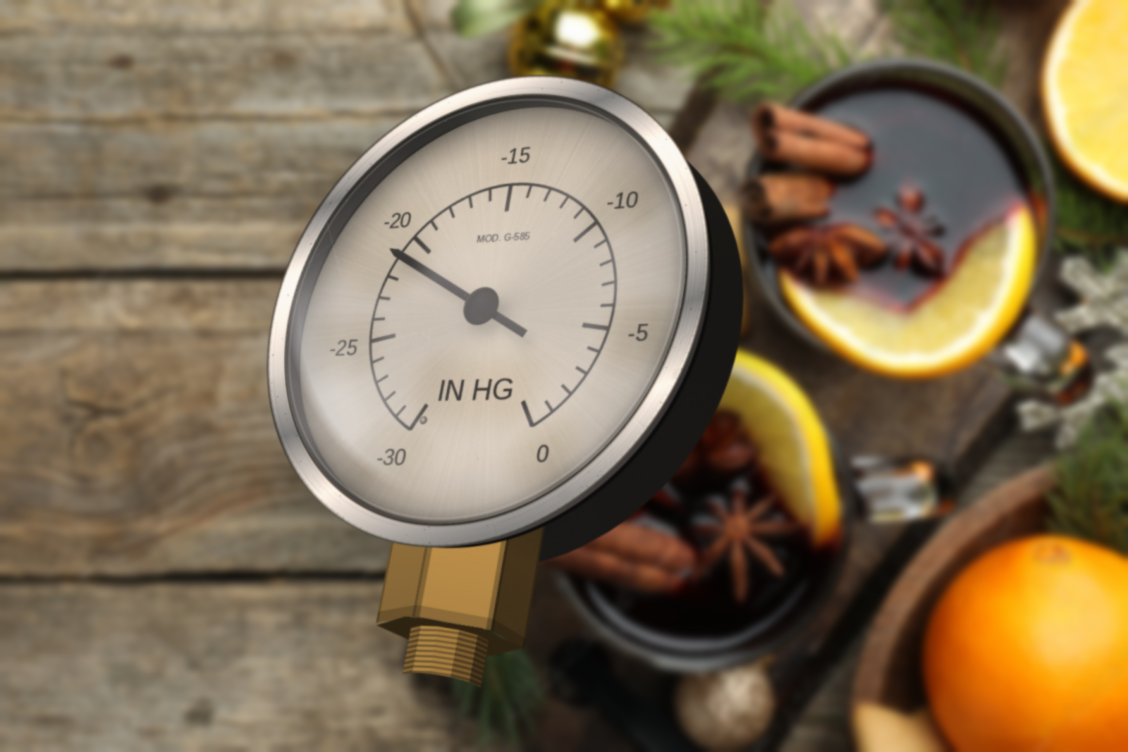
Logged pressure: -21; inHg
